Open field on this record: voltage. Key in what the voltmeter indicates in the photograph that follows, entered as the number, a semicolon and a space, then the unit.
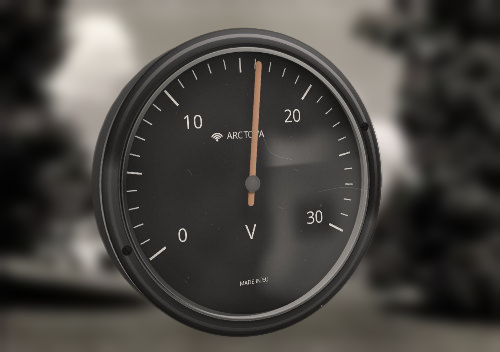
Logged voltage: 16; V
